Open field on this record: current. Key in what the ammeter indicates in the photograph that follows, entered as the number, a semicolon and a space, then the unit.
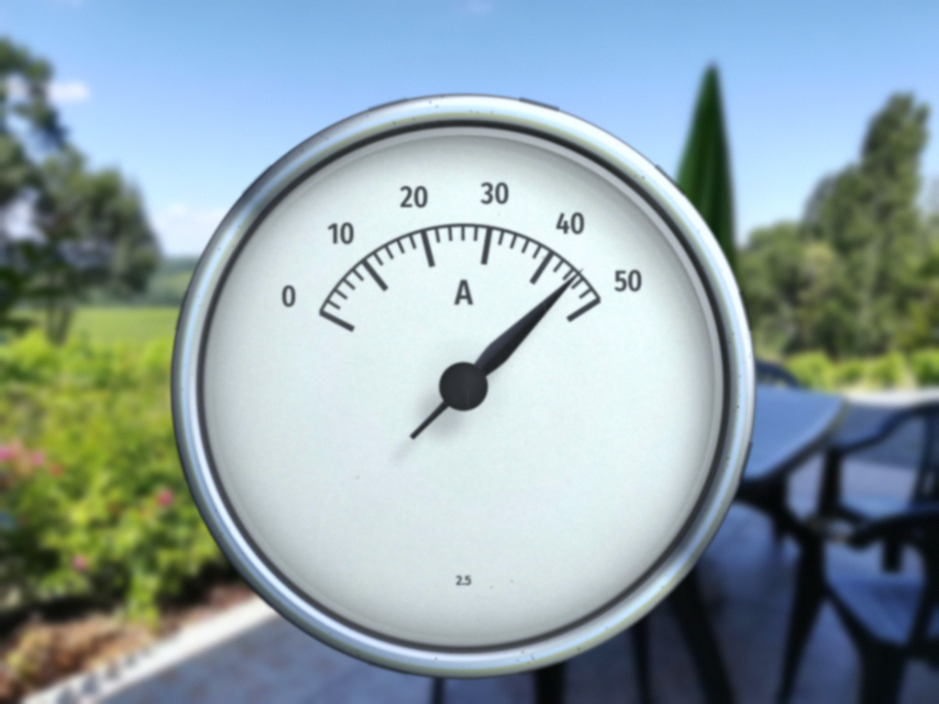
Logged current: 45; A
